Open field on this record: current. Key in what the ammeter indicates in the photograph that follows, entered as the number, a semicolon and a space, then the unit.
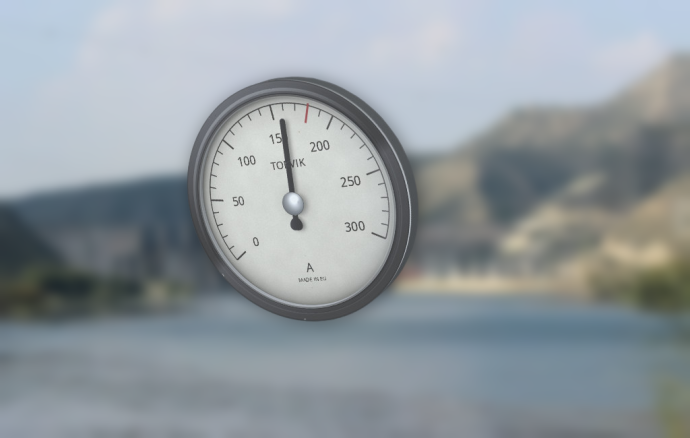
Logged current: 160; A
